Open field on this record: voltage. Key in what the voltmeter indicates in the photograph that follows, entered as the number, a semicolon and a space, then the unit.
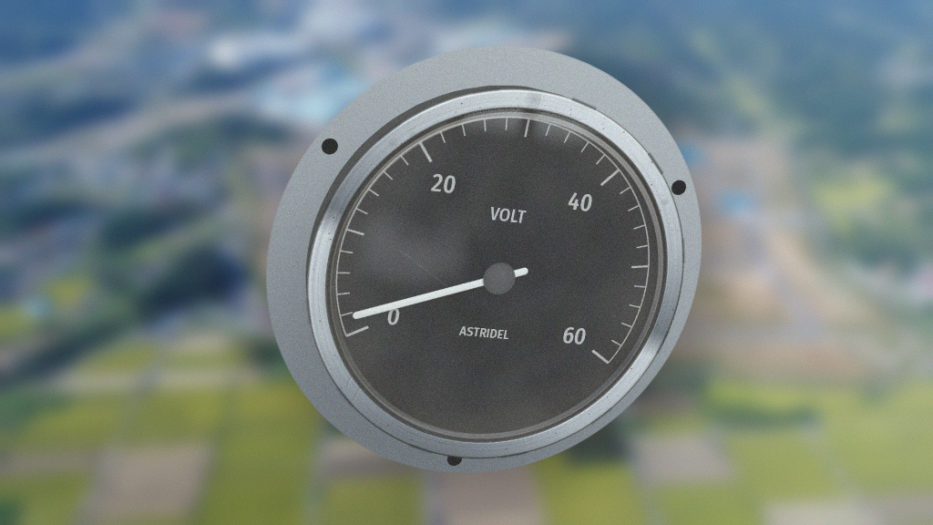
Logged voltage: 2; V
